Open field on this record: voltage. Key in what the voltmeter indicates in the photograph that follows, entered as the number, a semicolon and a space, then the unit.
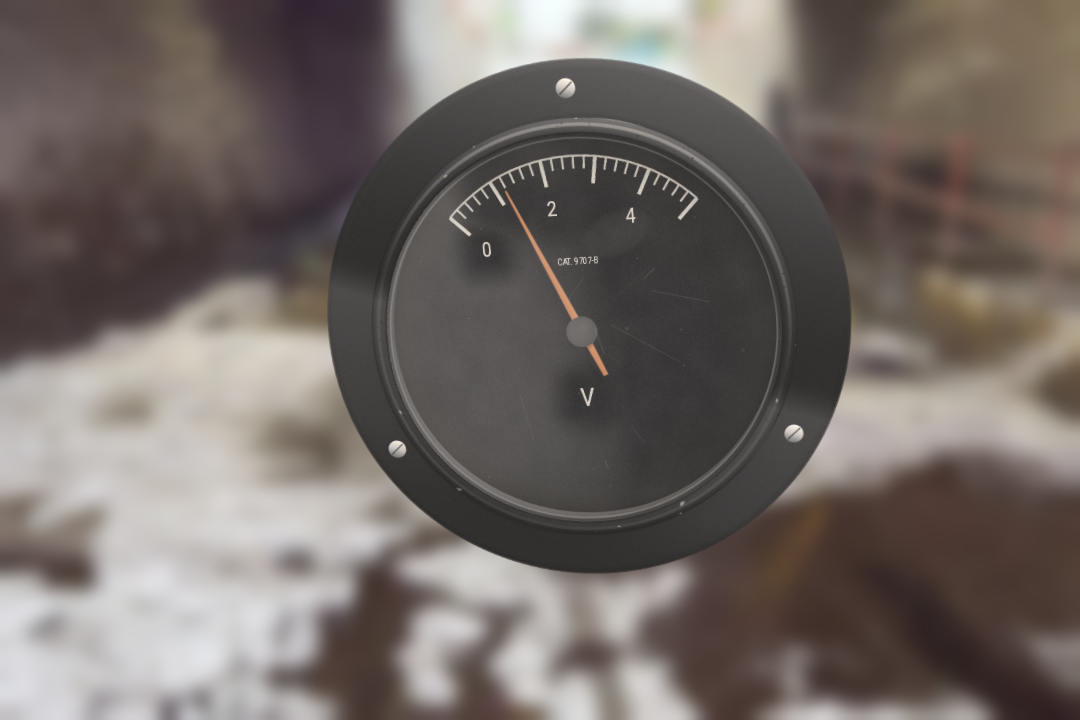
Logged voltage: 1.2; V
